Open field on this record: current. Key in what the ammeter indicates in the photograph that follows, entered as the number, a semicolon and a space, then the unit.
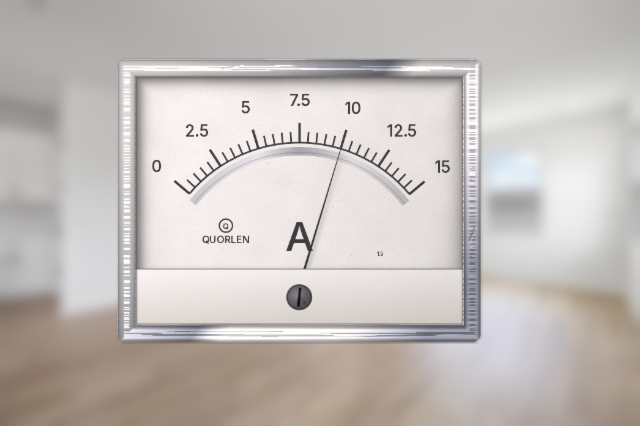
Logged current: 10; A
